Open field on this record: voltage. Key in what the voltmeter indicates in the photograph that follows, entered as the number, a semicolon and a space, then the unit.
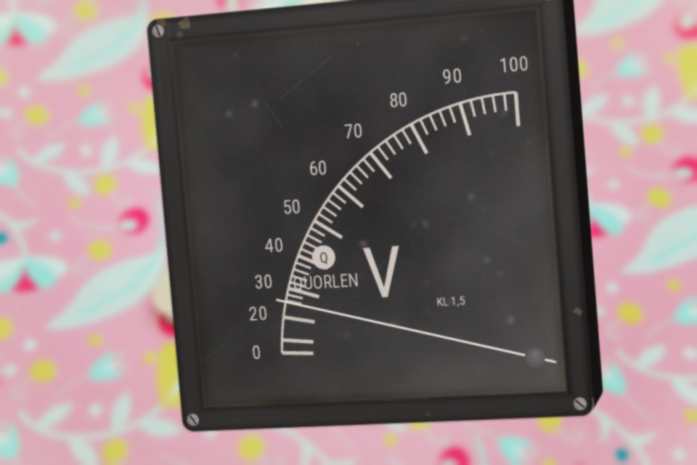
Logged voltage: 26; V
